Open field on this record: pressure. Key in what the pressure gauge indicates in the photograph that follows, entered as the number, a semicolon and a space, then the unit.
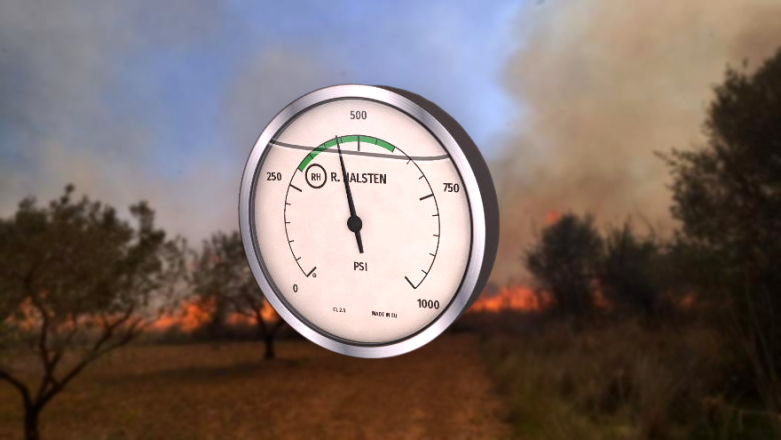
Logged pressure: 450; psi
